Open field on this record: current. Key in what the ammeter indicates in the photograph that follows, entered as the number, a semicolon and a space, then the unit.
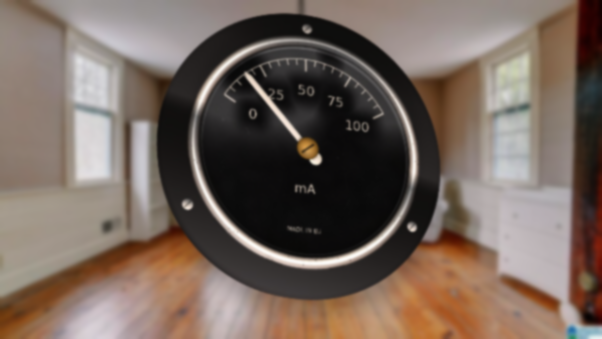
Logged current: 15; mA
